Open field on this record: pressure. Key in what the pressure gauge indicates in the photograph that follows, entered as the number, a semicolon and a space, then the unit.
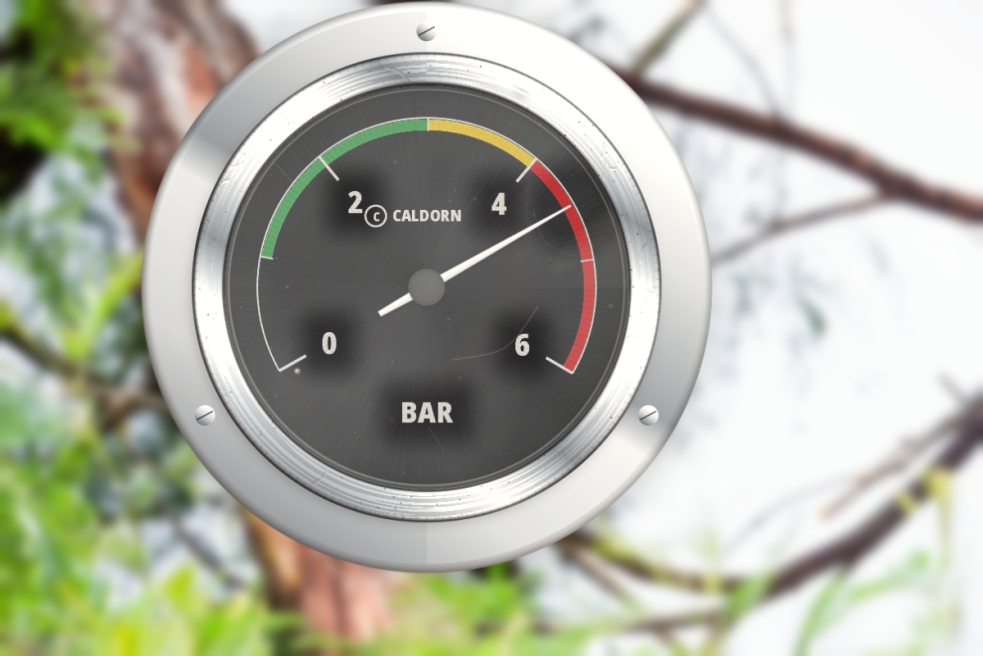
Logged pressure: 4.5; bar
